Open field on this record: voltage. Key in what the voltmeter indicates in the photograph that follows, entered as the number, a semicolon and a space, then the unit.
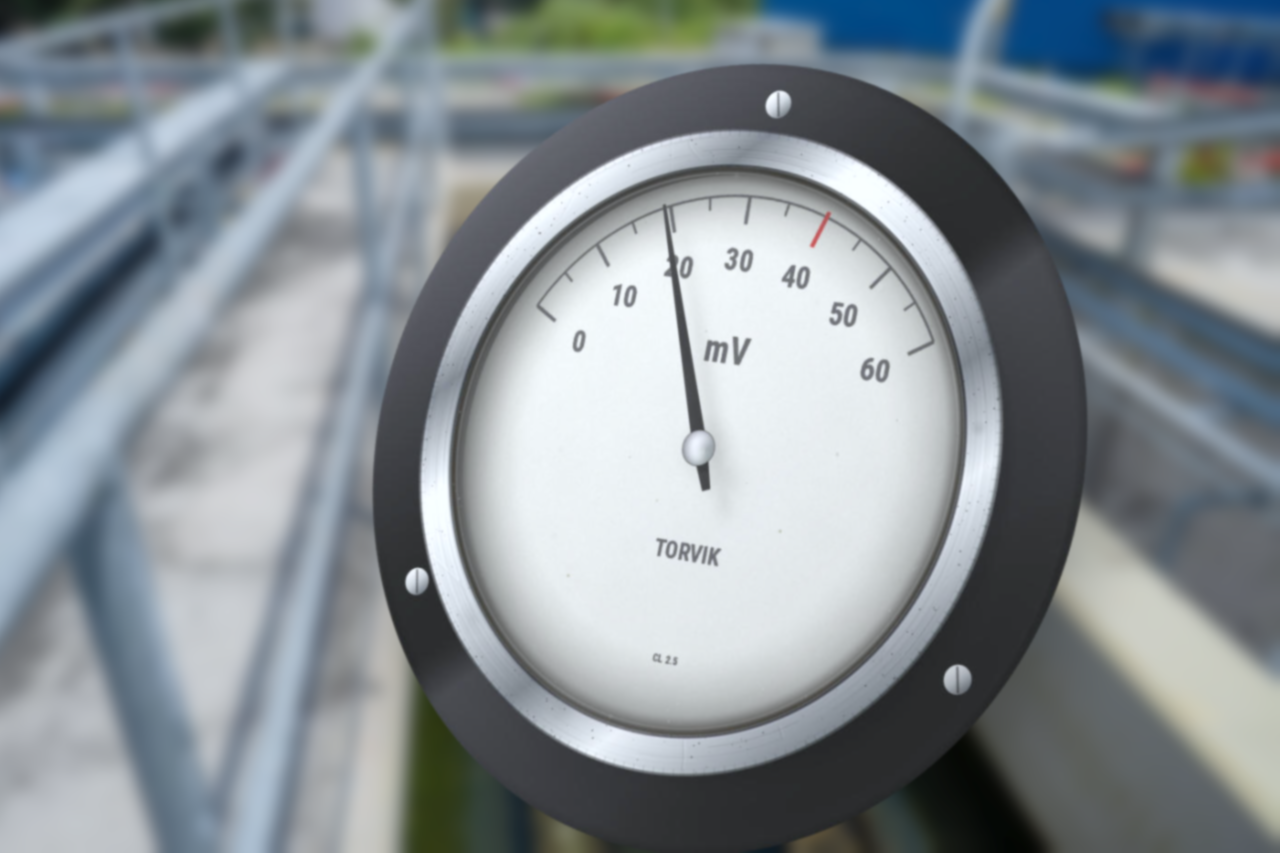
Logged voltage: 20; mV
